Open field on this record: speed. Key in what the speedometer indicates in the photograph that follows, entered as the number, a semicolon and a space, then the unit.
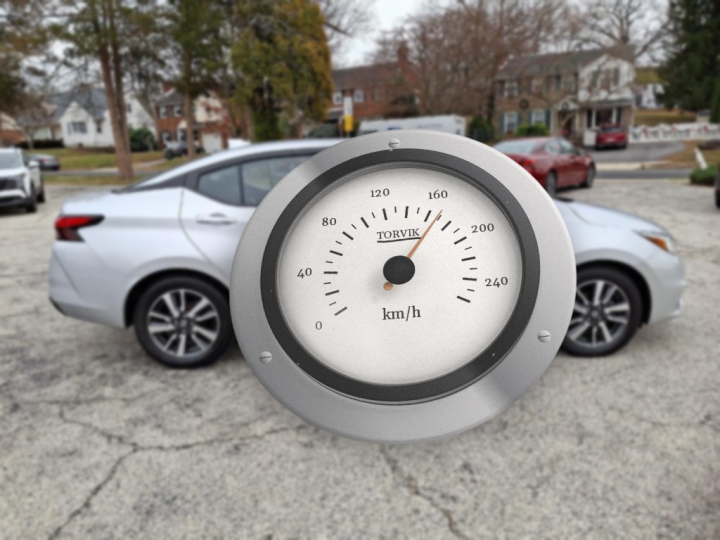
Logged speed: 170; km/h
